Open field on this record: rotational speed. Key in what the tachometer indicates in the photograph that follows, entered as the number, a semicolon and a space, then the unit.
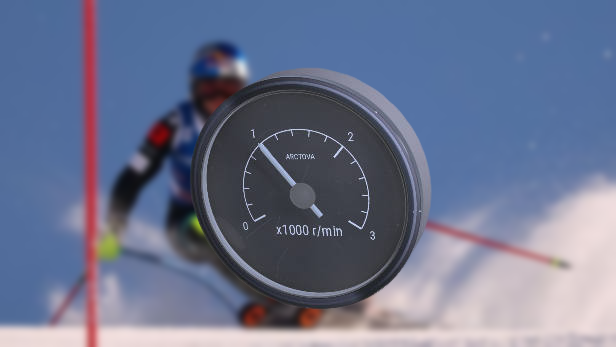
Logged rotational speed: 1000; rpm
